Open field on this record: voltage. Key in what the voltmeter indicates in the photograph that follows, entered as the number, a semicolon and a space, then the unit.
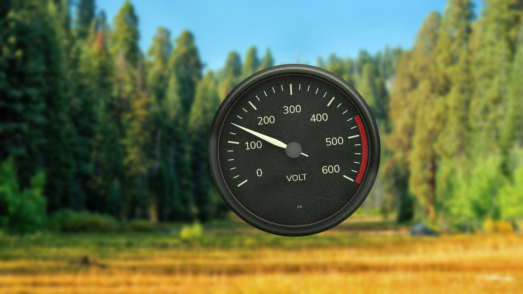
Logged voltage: 140; V
